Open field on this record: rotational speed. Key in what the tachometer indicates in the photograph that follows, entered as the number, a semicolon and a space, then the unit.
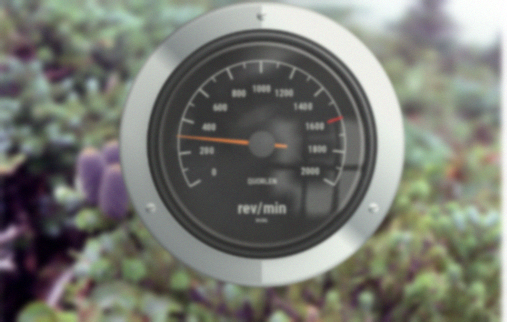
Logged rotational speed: 300; rpm
